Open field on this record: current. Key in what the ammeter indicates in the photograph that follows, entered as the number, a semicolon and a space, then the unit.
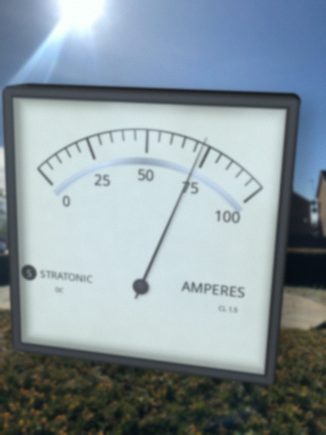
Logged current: 72.5; A
